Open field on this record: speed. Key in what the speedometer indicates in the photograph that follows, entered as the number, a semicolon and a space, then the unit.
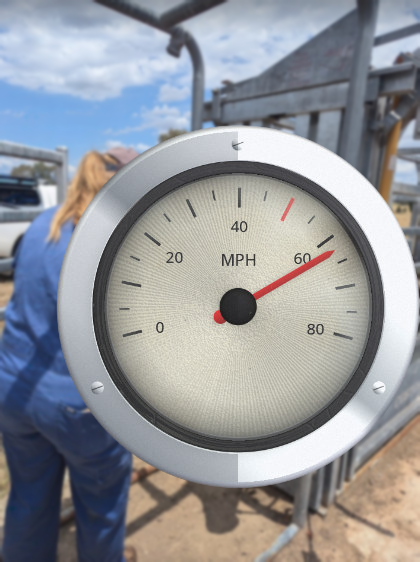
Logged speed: 62.5; mph
